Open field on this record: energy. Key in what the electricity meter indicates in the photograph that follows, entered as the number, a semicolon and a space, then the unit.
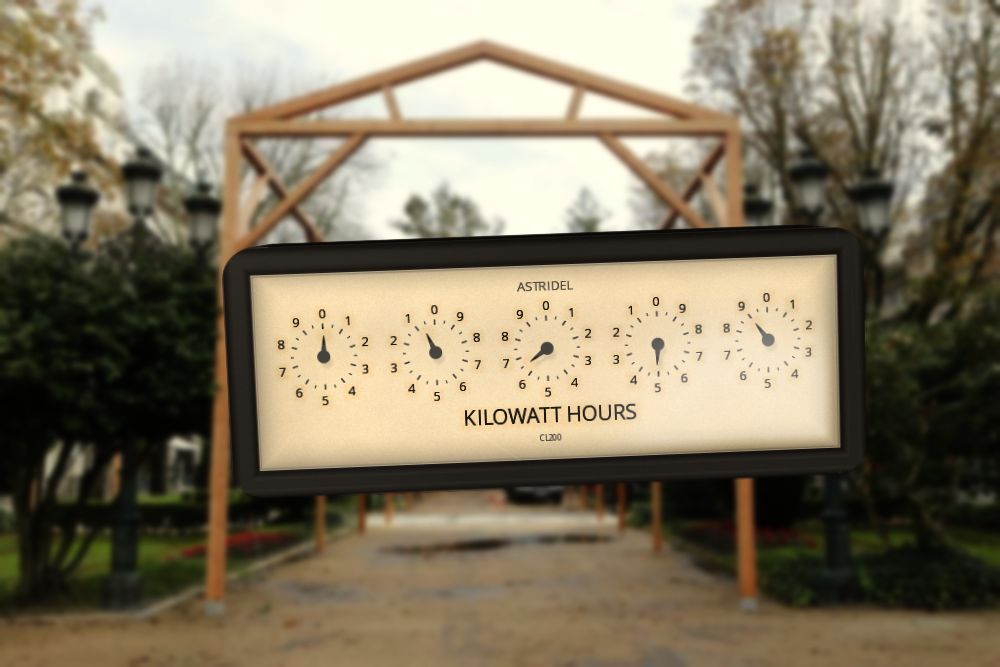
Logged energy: 649; kWh
